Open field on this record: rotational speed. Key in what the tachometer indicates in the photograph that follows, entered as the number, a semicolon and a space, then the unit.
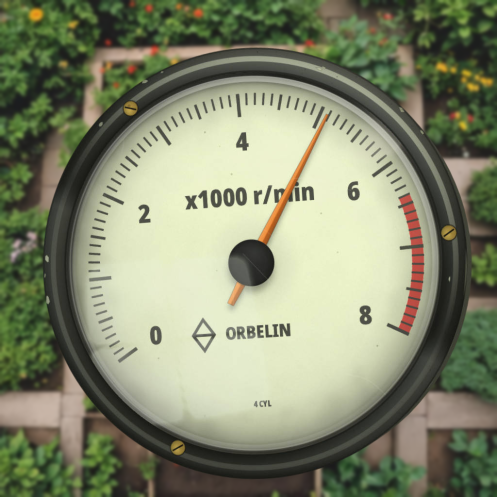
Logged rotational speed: 5100; rpm
